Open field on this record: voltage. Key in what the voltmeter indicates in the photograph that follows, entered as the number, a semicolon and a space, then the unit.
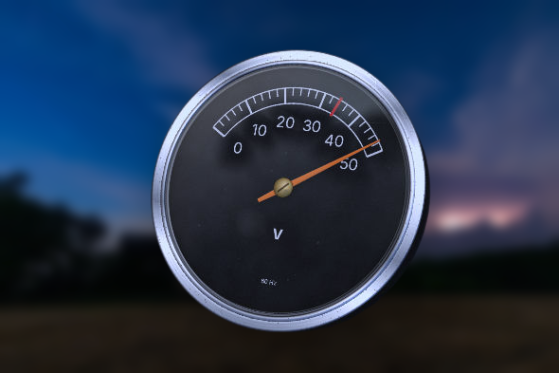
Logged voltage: 48; V
